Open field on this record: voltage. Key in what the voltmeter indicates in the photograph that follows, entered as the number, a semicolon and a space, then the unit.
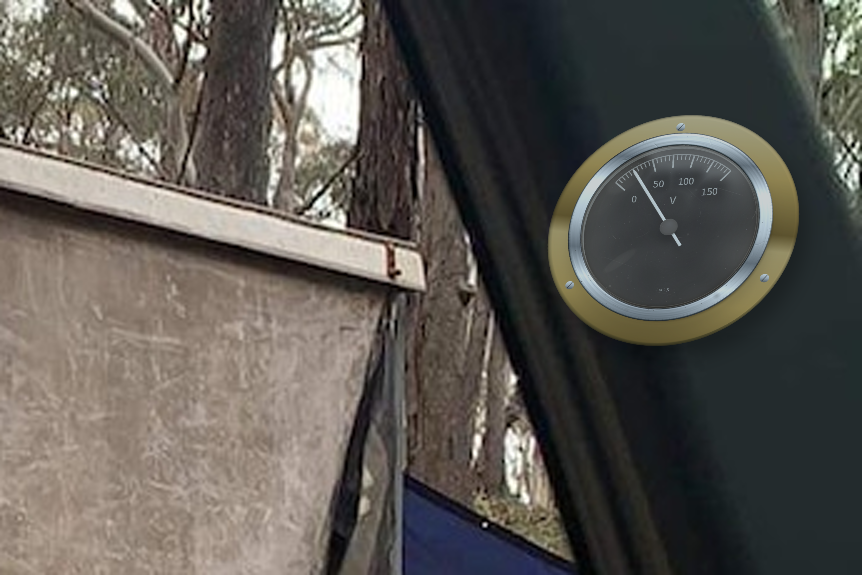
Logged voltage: 25; V
